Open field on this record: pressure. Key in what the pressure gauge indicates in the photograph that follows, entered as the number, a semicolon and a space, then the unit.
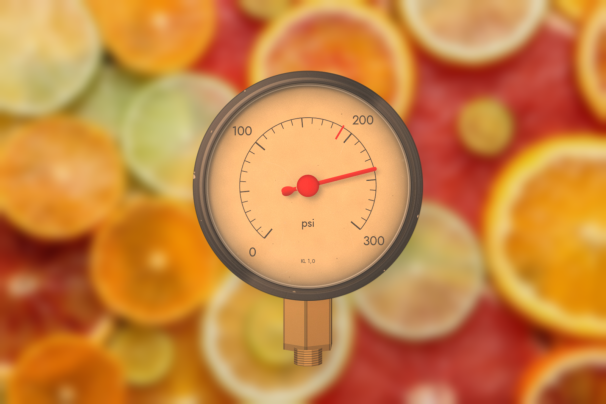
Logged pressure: 240; psi
